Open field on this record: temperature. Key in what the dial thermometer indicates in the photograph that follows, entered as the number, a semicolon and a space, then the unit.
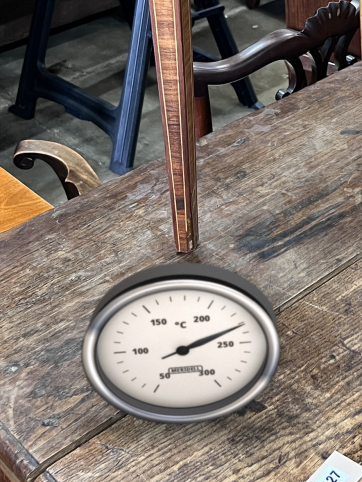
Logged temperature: 230; °C
